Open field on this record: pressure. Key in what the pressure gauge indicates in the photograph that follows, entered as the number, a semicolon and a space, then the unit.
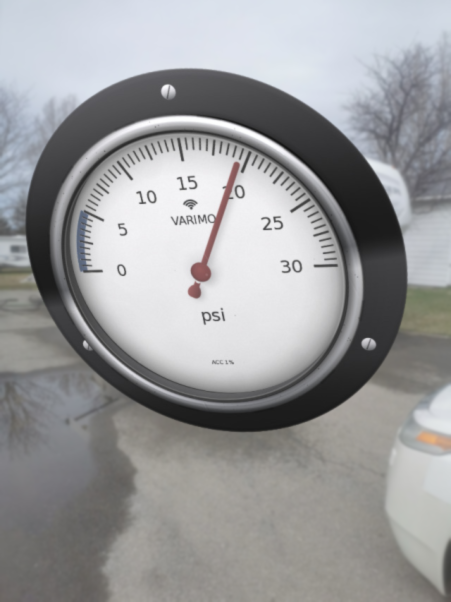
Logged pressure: 19.5; psi
